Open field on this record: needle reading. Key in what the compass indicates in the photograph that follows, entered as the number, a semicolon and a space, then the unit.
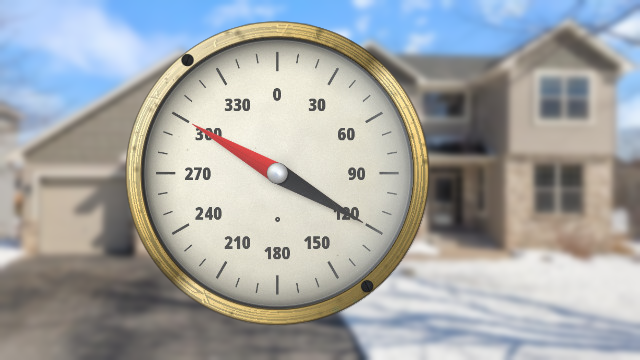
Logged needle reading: 300; °
